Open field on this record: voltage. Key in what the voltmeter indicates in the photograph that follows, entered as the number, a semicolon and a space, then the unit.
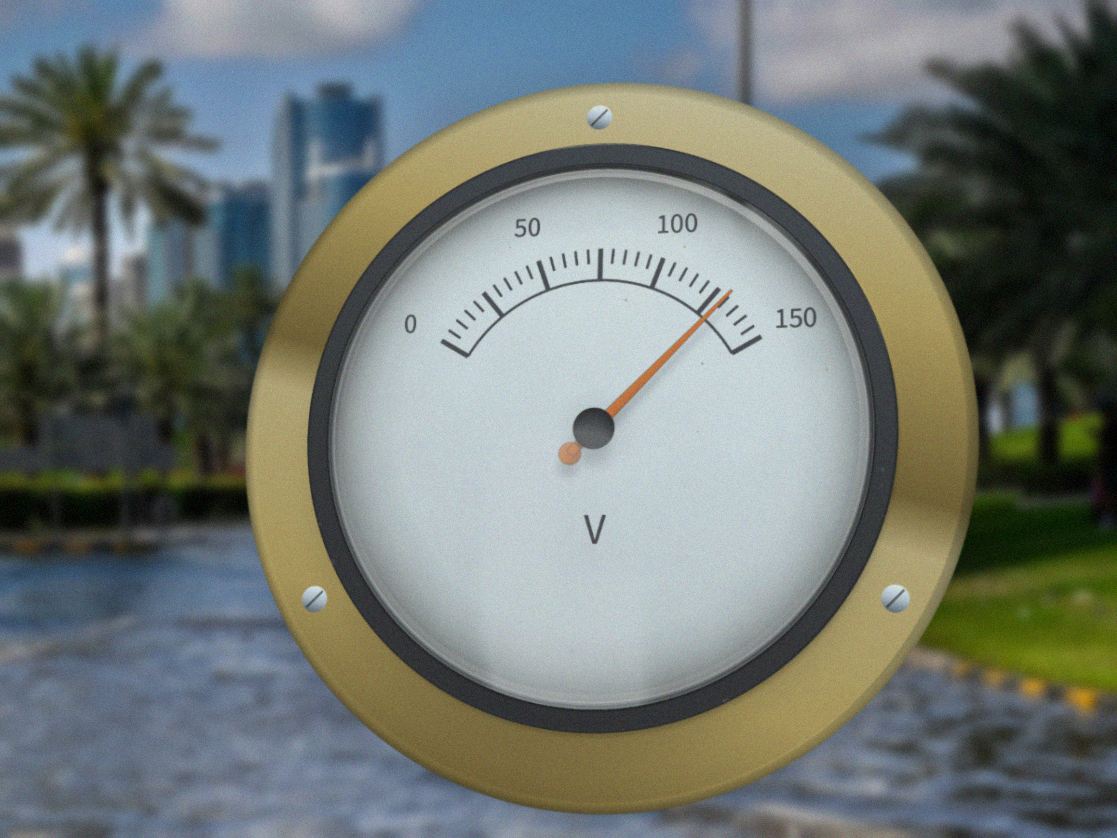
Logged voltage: 130; V
